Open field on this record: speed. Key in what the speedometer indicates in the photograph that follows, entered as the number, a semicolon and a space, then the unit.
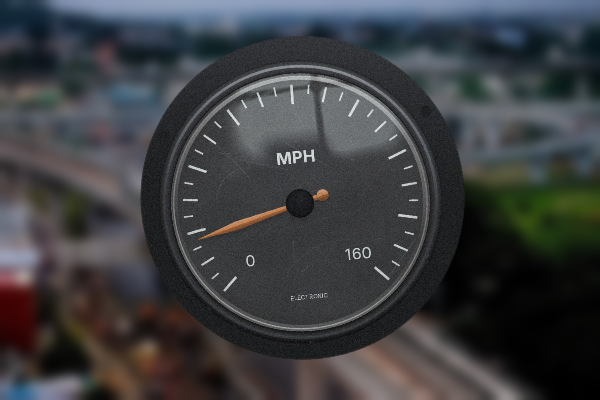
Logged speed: 17.5; mph
